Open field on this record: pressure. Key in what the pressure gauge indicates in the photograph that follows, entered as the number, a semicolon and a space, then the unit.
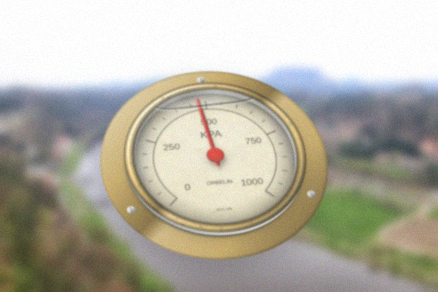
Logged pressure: 475; kPa
